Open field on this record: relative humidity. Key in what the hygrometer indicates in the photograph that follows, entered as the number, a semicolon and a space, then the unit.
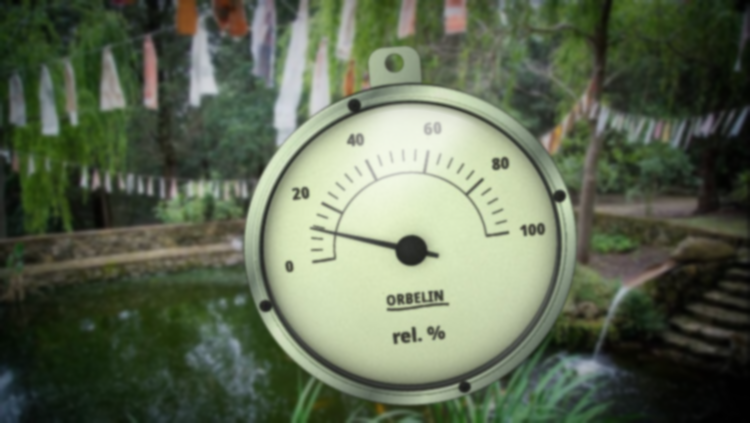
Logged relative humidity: 12; %
